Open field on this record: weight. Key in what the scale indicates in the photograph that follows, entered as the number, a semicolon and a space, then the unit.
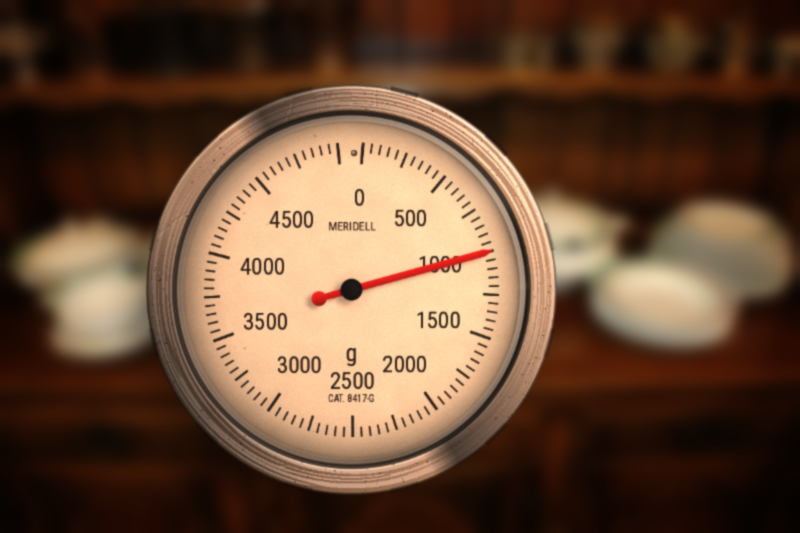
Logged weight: 1000; g
